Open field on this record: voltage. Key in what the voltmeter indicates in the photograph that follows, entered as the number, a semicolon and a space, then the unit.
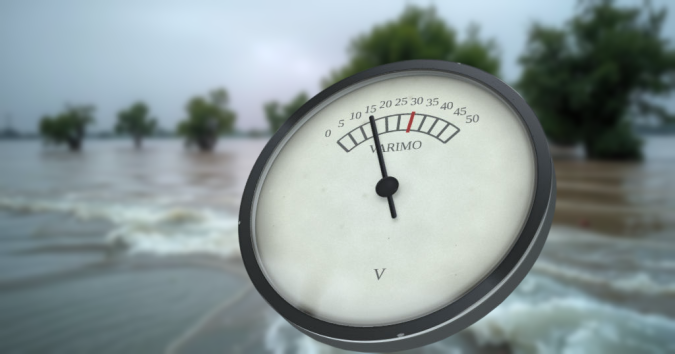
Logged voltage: 15; V
